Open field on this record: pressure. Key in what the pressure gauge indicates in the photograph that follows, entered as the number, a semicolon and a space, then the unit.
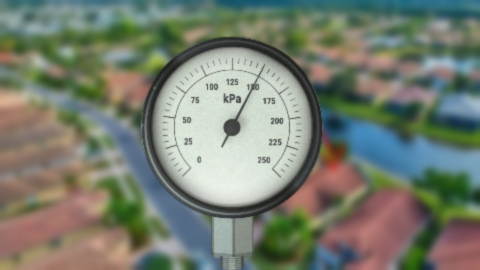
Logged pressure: 150; kPa
